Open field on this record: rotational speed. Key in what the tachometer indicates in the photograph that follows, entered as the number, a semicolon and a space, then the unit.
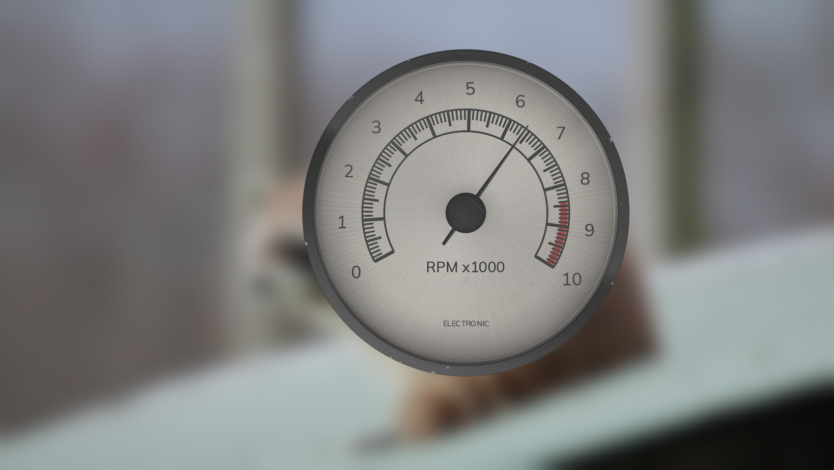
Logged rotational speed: 6400; rpm
